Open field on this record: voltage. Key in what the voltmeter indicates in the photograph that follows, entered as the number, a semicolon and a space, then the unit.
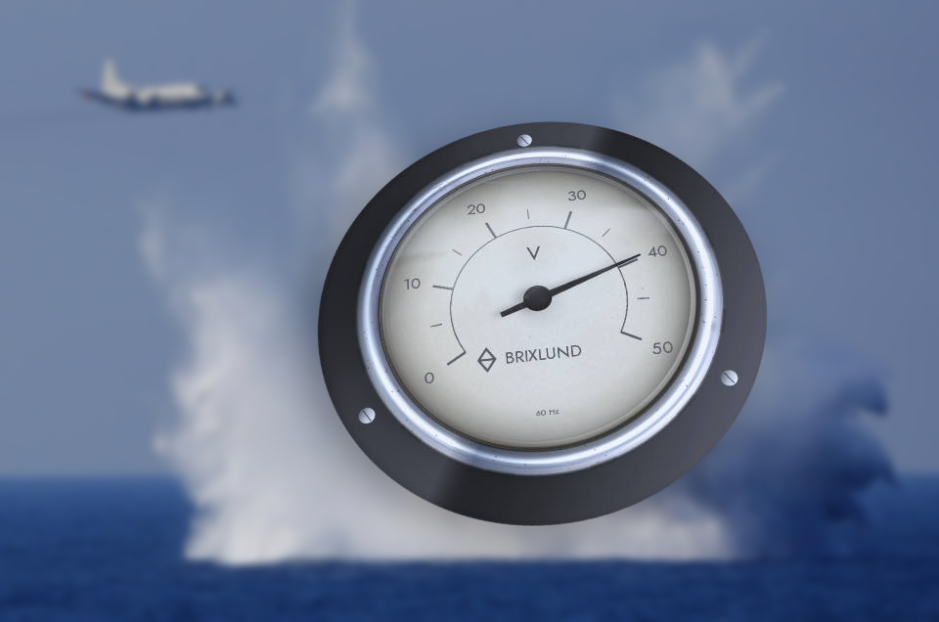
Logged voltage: 40; V
